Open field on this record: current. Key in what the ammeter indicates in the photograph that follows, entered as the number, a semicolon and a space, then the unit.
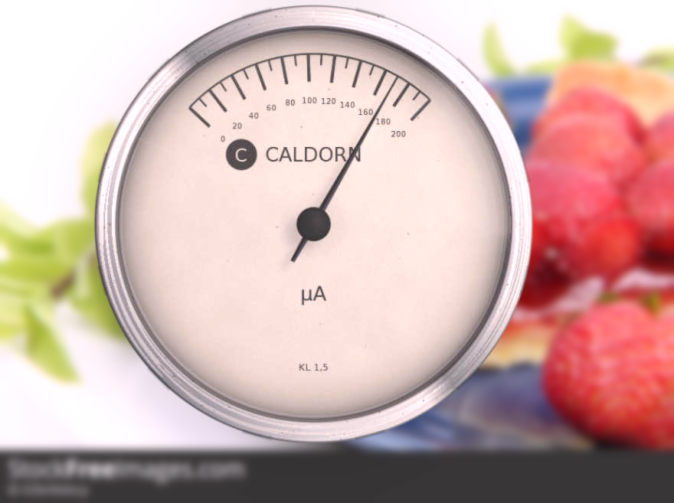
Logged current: 170; µA
